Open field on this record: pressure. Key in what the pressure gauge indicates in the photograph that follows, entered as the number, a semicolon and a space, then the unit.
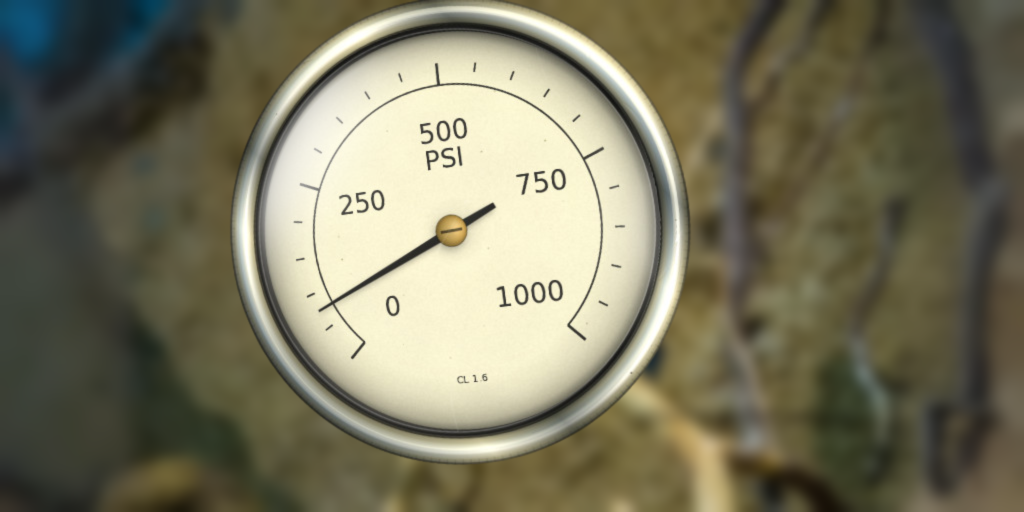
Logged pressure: 75; psi
